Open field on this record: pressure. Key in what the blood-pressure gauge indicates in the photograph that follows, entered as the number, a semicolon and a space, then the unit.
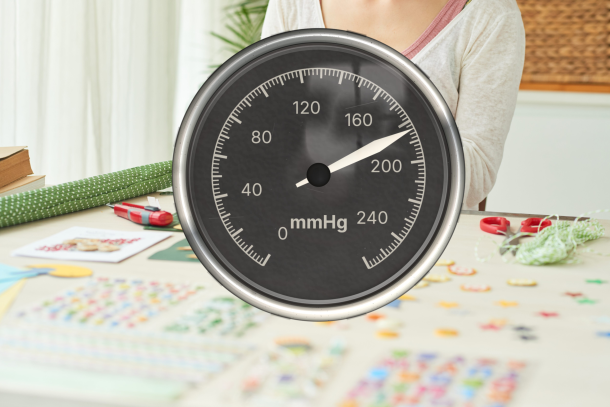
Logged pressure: 184; mmHg
